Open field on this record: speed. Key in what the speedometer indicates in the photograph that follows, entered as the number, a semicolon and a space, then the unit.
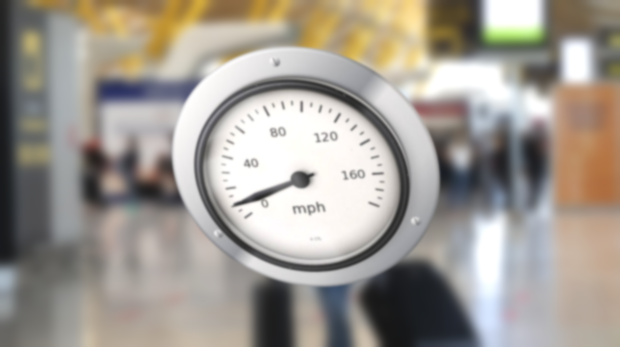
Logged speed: 10; mph
